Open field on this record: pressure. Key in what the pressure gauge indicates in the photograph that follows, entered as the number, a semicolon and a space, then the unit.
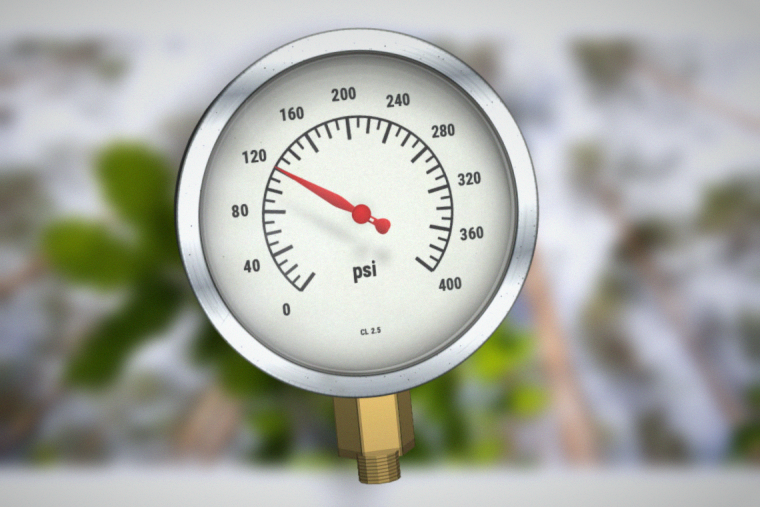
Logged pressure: 120; psi
